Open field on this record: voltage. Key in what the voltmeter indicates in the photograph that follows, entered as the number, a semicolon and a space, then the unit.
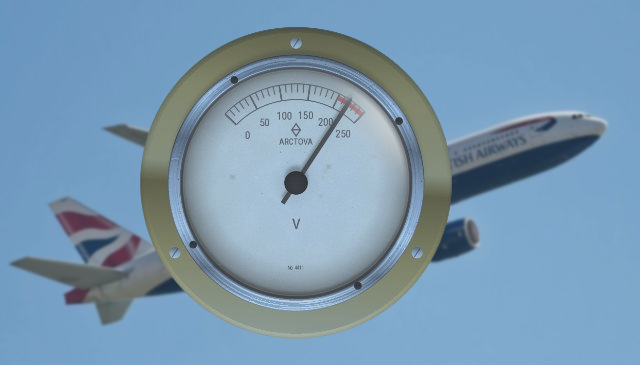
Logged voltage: 220; V
